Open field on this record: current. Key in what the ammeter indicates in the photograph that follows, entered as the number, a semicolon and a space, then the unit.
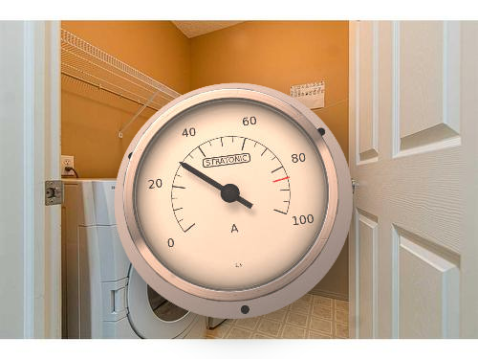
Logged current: 30; A
